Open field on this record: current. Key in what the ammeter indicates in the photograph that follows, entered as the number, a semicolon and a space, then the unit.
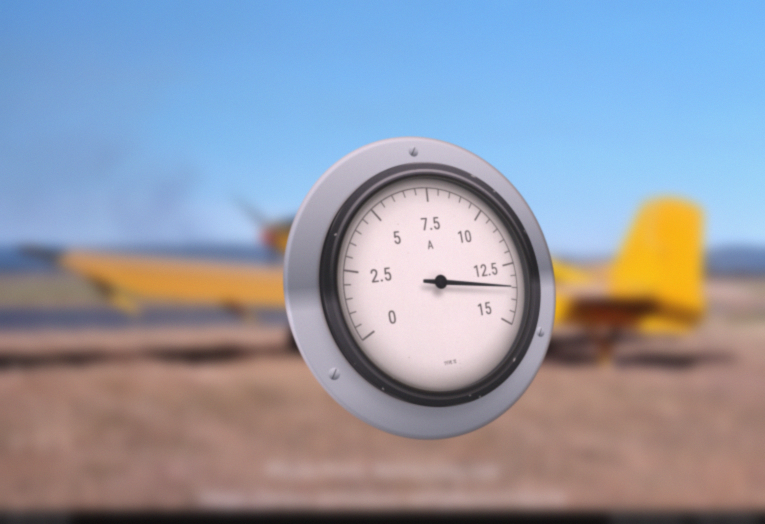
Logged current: 13.5; A
